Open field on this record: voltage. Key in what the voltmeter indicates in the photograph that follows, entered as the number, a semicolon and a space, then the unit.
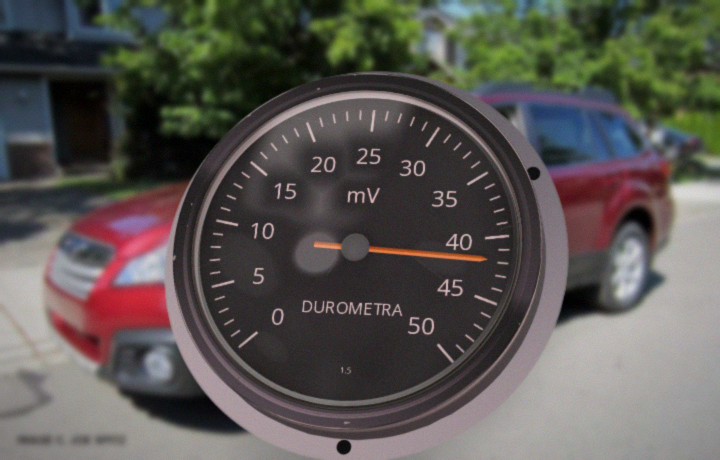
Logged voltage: 42; mV
